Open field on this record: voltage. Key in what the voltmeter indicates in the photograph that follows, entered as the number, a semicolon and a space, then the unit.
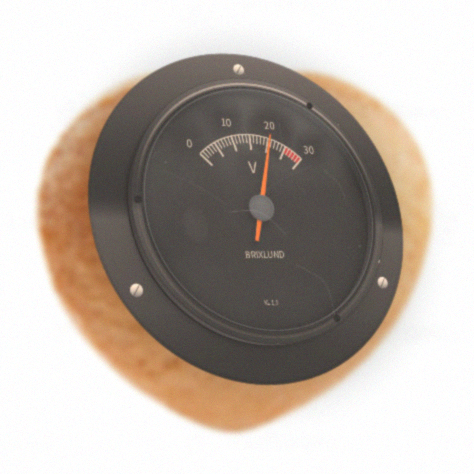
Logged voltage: 20; V
